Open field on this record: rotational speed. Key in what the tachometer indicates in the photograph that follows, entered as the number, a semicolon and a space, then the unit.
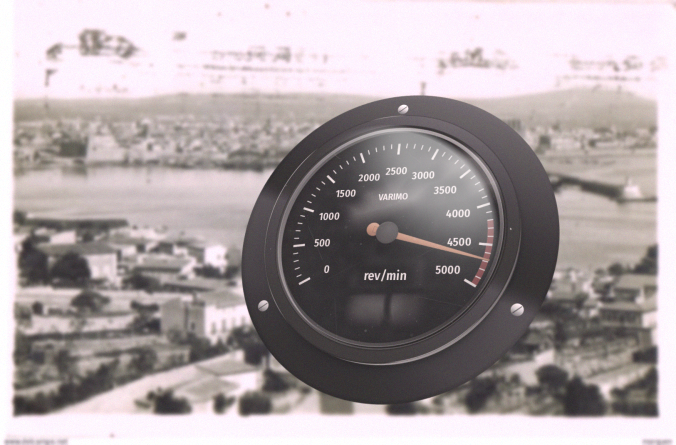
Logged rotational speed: 4700; rpm
